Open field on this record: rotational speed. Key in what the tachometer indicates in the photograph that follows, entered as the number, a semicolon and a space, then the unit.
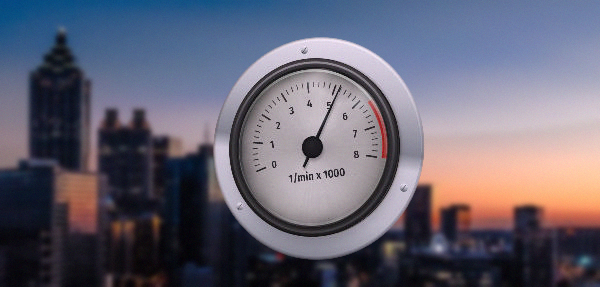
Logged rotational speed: 5200; rpm
